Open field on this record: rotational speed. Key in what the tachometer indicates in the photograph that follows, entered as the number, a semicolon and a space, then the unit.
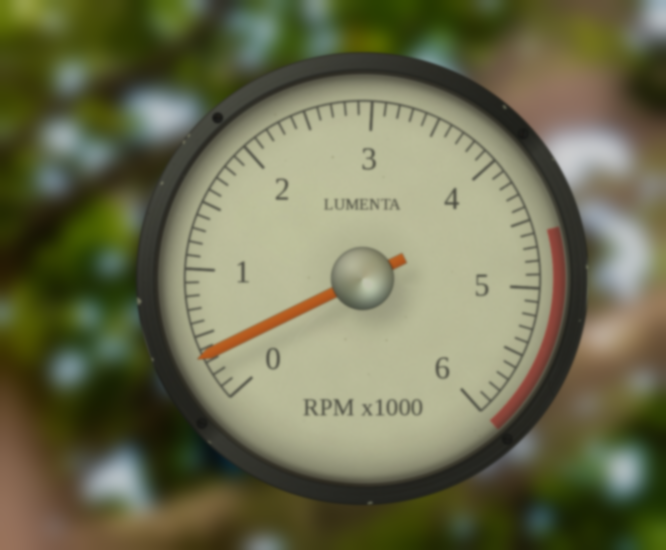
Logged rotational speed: 350; rpm
